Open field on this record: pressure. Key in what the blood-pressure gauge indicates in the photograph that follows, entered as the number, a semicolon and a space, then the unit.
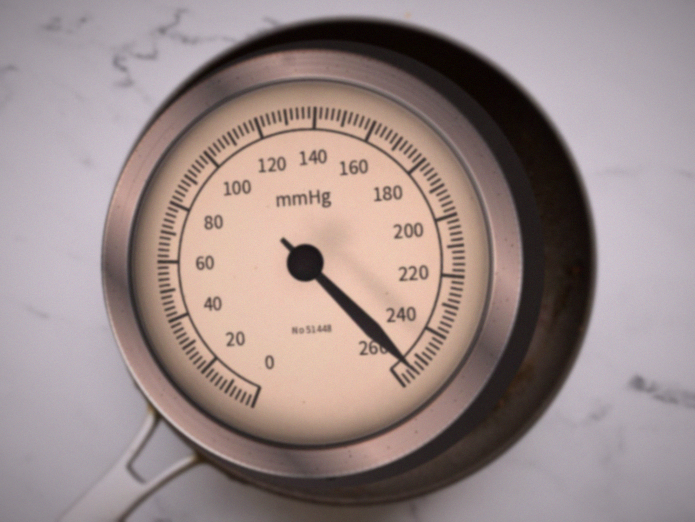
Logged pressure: 254; mmHg
